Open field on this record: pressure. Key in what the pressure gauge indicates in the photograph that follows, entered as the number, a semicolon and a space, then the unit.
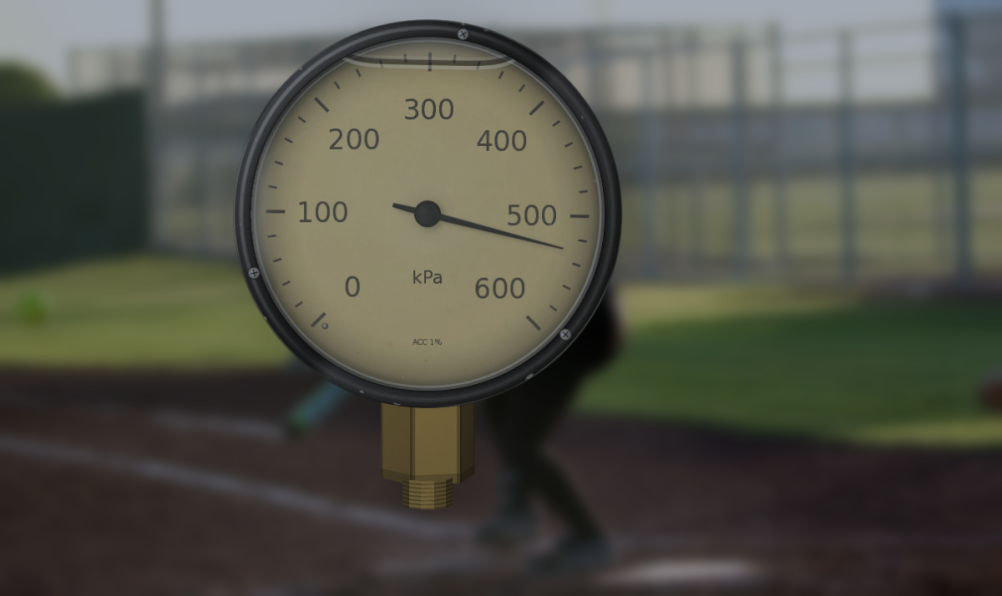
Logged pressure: 530; kPa
